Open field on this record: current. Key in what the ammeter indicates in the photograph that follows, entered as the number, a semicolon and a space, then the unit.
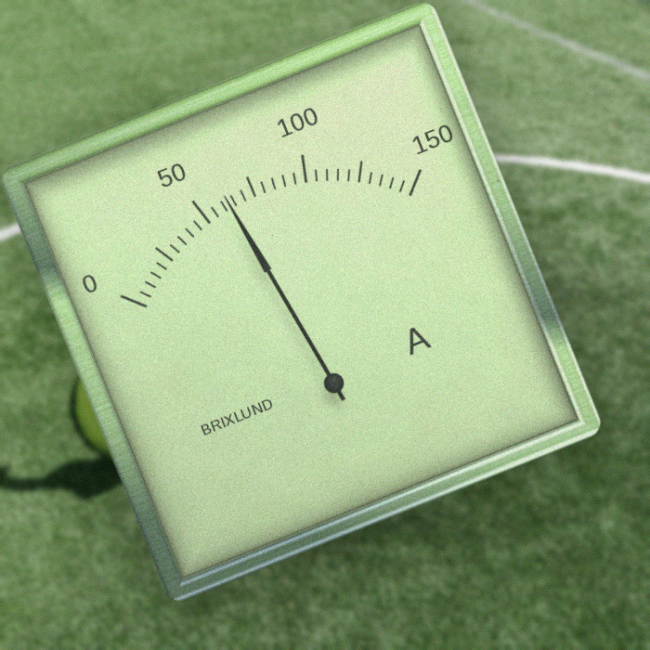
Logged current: 62.5; A
